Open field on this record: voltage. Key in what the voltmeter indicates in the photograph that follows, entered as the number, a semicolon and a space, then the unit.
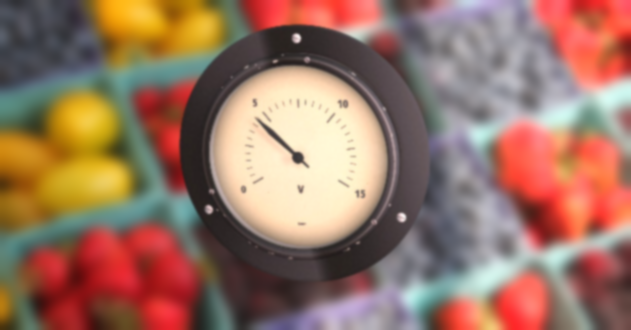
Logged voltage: 4.5; V
